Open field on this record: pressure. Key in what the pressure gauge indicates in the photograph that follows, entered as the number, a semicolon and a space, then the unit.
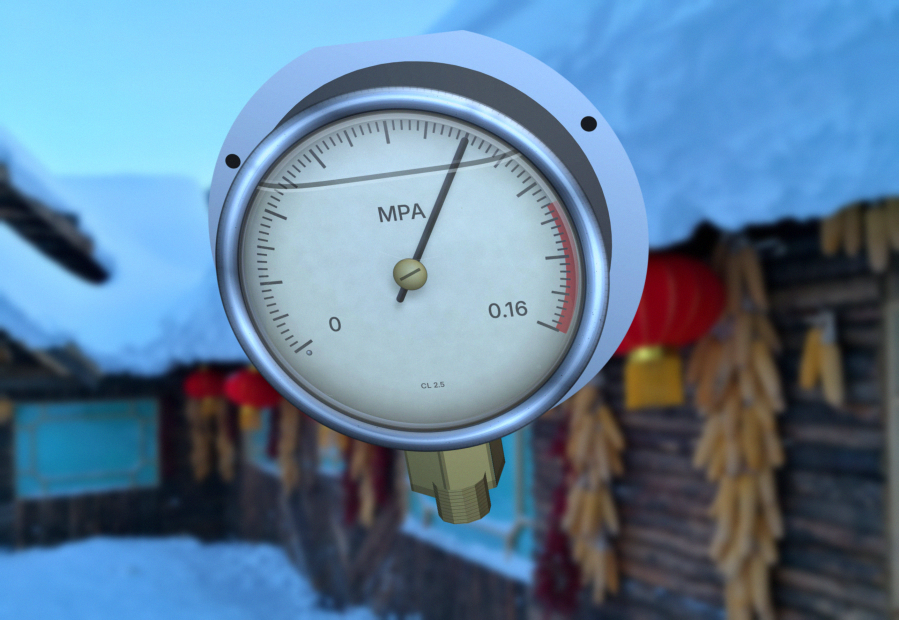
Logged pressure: 0.1; MPa
